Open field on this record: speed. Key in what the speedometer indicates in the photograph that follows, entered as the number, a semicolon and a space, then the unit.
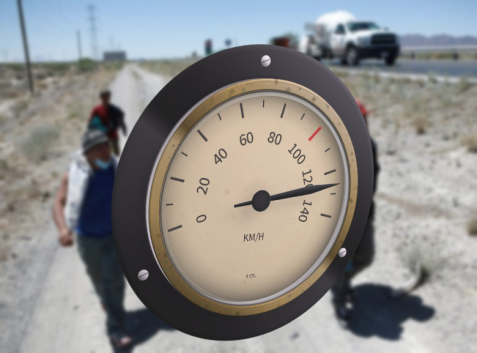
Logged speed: 125; km/h
